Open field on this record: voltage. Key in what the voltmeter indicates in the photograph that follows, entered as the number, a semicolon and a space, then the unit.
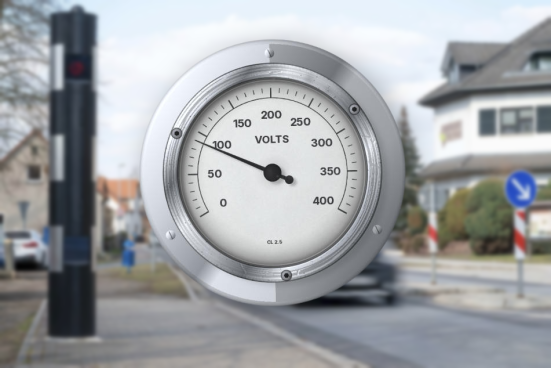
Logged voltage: 90; V
